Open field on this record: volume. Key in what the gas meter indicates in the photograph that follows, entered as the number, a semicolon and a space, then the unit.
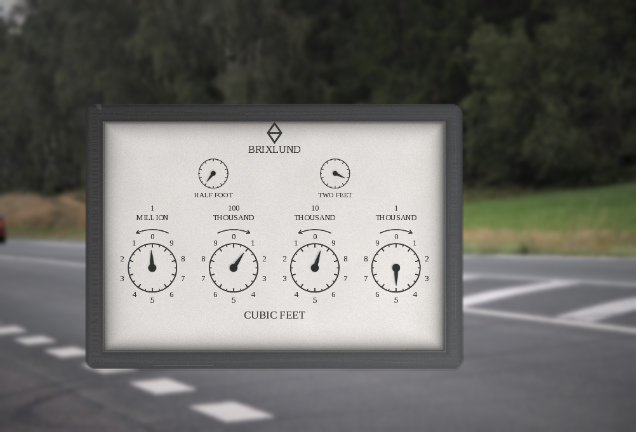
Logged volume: 9500; ft³
